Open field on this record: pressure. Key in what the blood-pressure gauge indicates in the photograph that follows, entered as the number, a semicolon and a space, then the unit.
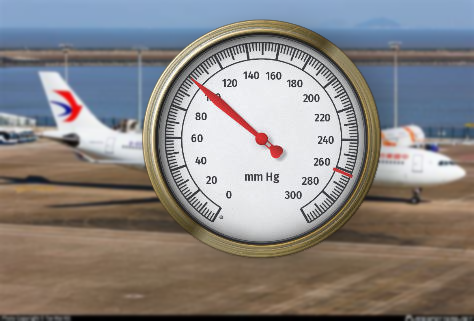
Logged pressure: 100; mmHg
